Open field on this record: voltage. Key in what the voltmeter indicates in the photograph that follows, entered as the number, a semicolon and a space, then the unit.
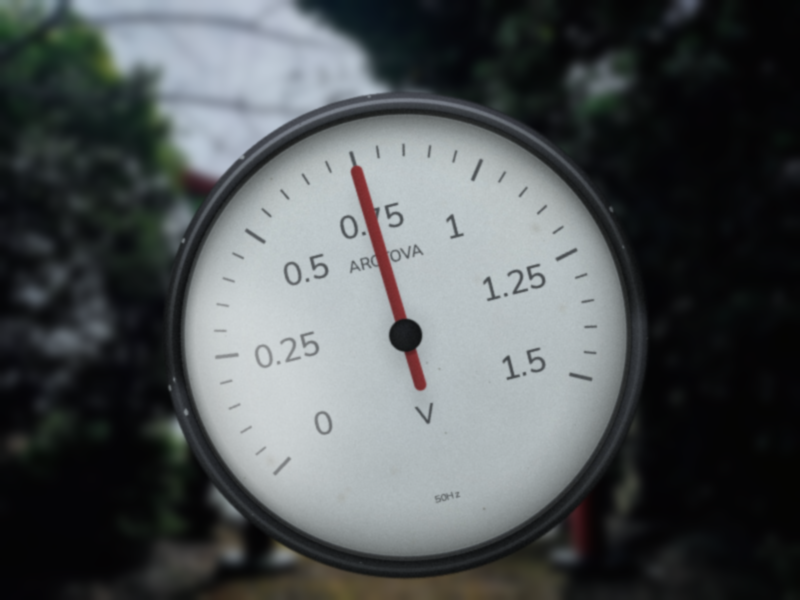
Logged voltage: 0.75; V
